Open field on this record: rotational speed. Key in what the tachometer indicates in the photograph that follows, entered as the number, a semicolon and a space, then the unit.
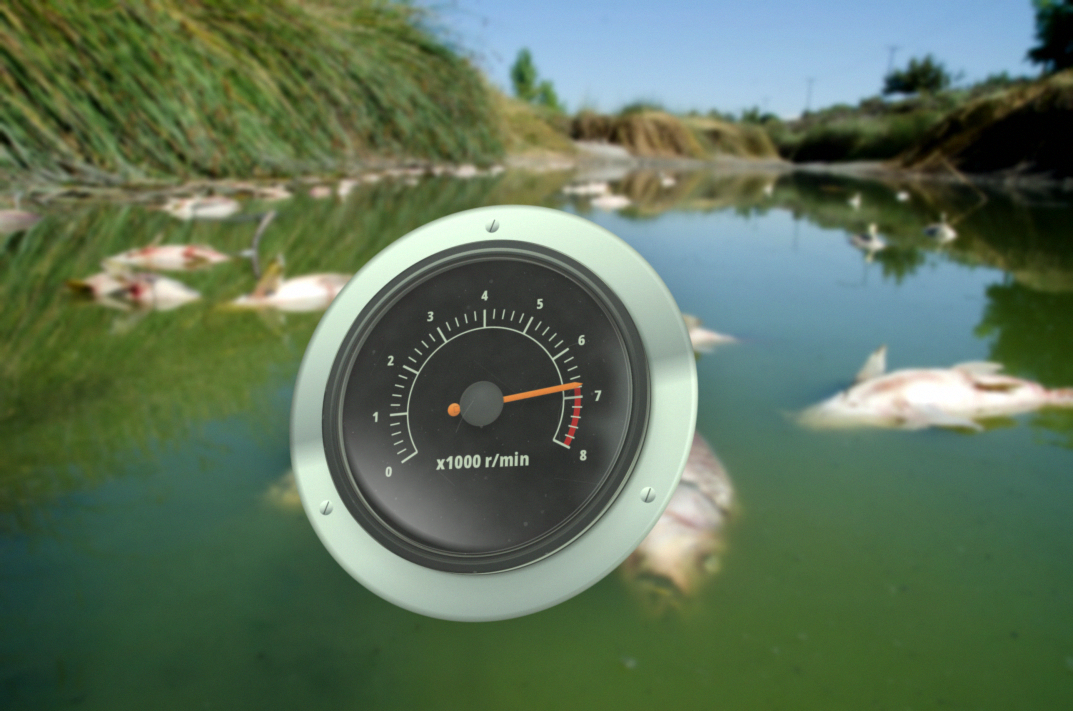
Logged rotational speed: 6800; rpm
